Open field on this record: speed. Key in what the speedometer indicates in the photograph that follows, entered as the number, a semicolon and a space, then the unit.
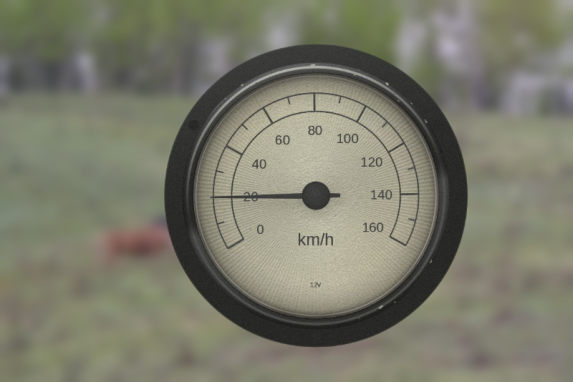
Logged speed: 20; km/h
